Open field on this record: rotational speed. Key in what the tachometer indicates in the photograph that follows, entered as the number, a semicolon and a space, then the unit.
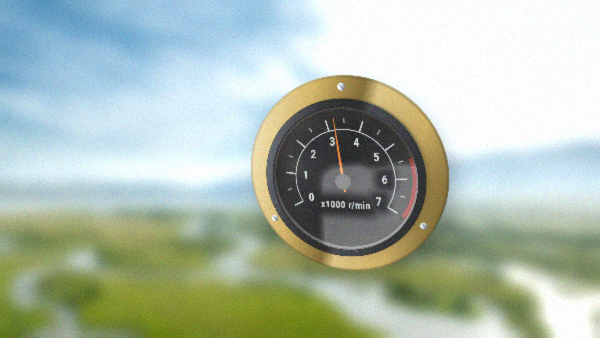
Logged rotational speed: 3250; rpm
